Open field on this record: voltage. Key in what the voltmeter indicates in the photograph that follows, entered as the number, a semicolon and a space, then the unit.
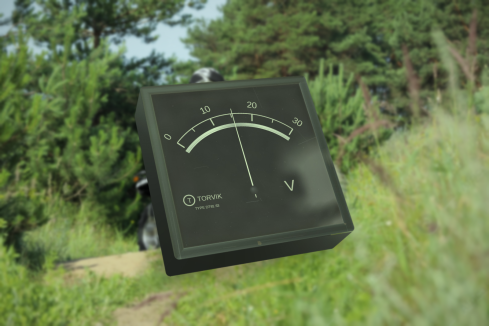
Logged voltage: 15; V
